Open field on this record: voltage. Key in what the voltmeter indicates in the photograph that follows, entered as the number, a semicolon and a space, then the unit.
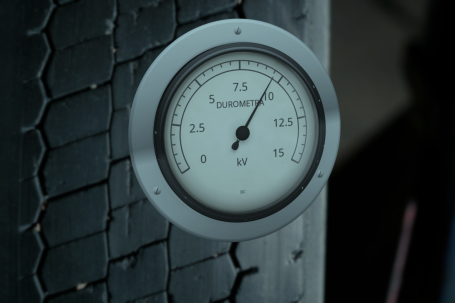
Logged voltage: 9.5; kV
